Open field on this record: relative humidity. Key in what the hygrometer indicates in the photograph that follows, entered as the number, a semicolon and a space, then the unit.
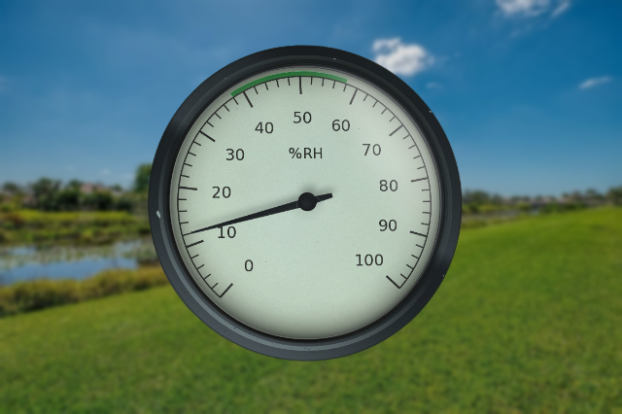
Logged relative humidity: 12; %
